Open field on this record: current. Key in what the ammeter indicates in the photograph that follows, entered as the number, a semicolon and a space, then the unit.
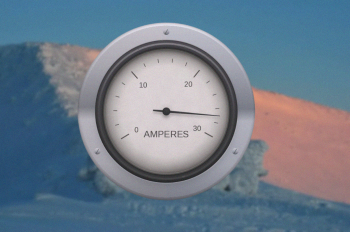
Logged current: 27; A
